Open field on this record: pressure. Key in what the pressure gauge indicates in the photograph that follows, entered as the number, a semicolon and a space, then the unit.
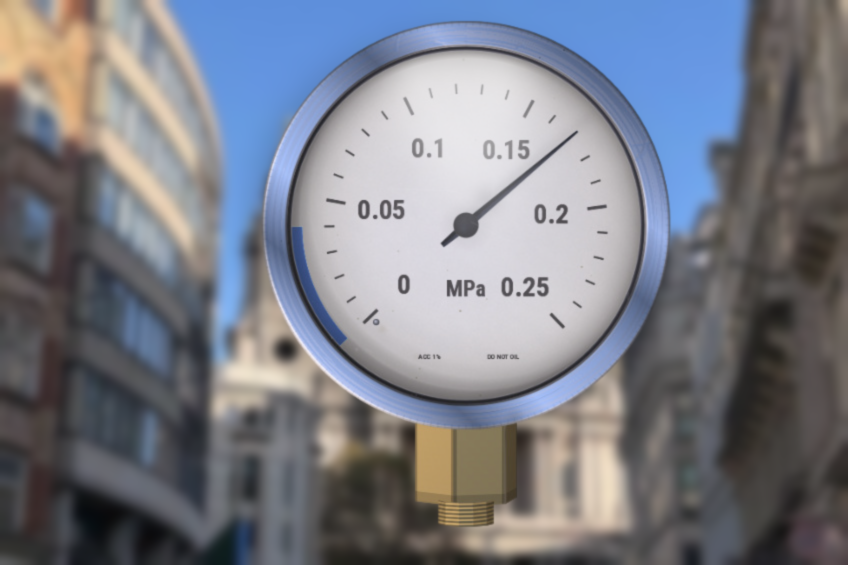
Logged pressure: 0.17; MPa
